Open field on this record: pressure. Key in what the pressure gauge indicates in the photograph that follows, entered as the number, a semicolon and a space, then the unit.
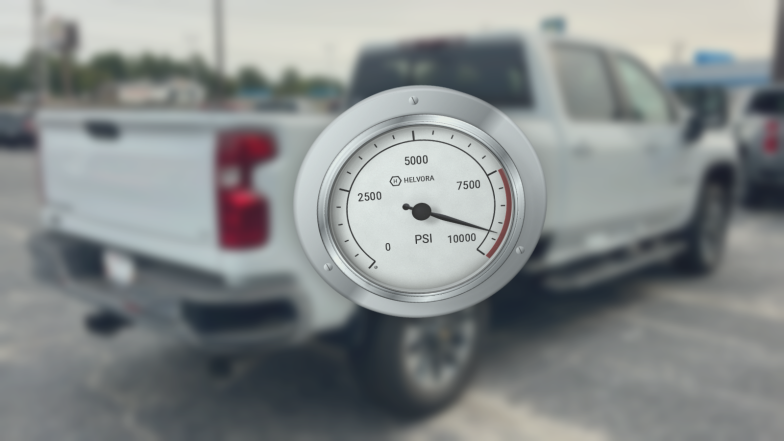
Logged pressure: 9250; psi
